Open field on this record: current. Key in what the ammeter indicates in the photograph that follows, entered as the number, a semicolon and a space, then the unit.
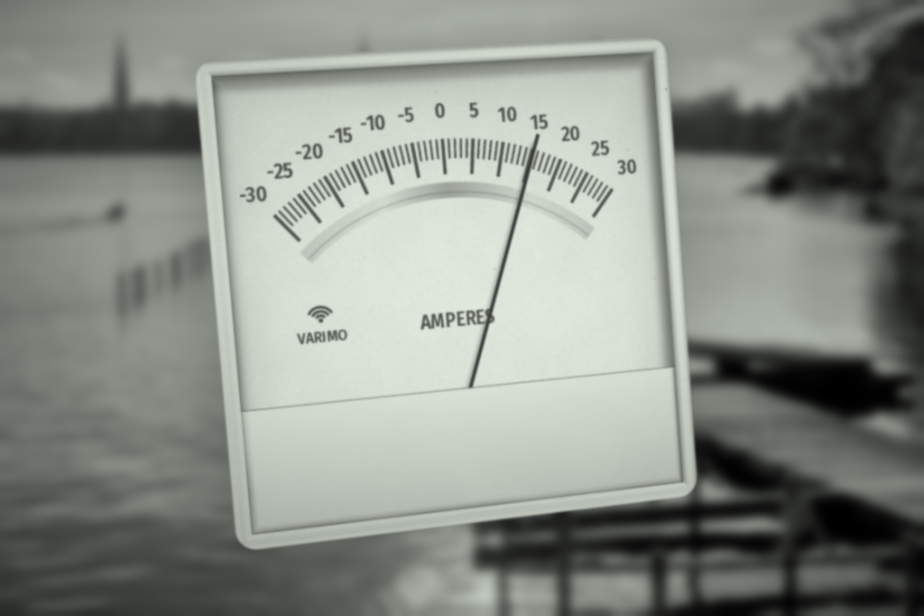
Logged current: 15; A
